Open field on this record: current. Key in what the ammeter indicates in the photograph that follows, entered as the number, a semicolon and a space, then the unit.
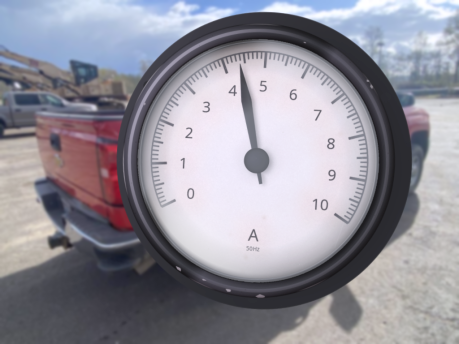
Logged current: 4.4; A
